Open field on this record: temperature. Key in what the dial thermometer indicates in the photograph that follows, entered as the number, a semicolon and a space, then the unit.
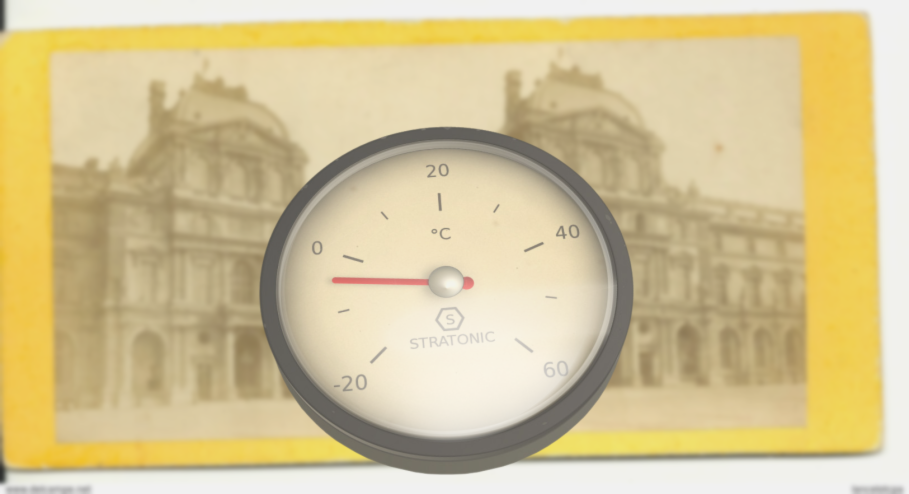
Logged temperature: -5; °C
